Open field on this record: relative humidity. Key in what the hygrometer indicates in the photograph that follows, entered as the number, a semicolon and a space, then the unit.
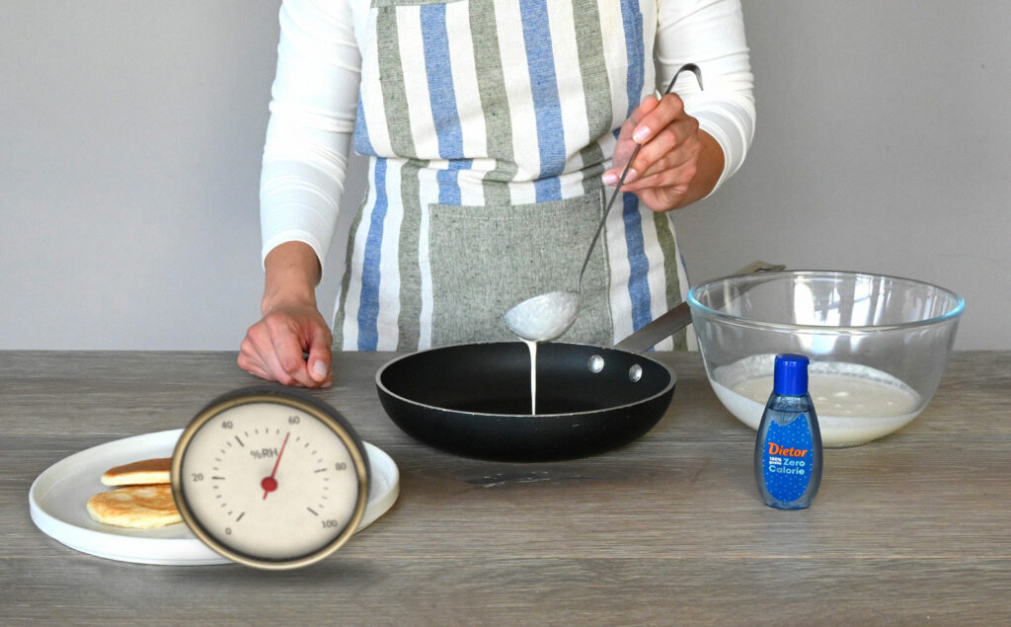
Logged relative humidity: 60; %
